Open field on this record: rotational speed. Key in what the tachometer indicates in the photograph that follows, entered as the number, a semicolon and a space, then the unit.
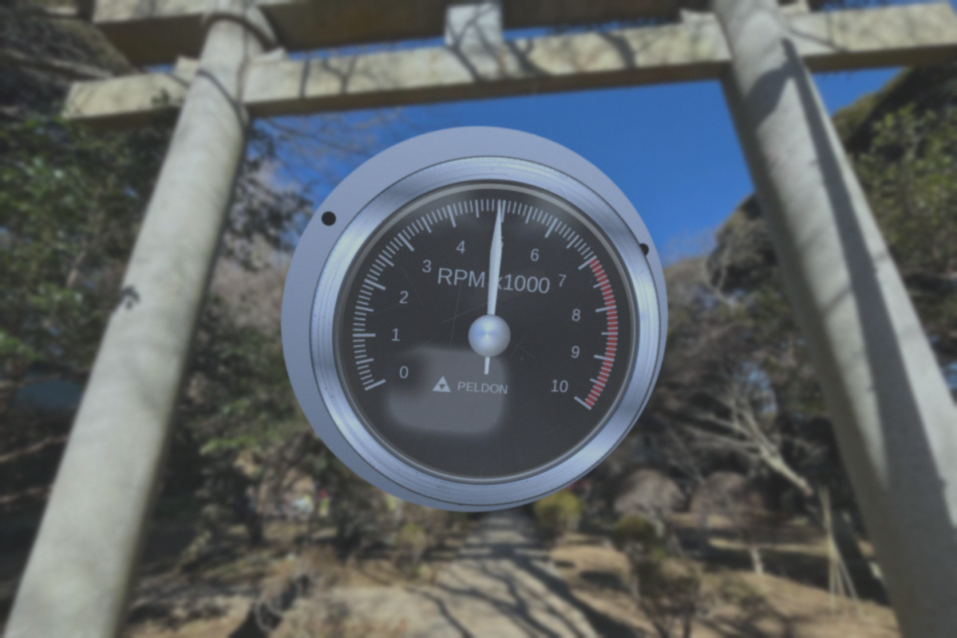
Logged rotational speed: 4900; rpm
